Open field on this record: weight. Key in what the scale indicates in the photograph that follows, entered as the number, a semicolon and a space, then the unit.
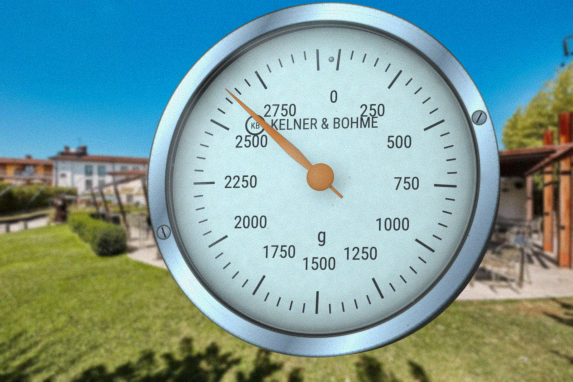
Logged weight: 2625; g
